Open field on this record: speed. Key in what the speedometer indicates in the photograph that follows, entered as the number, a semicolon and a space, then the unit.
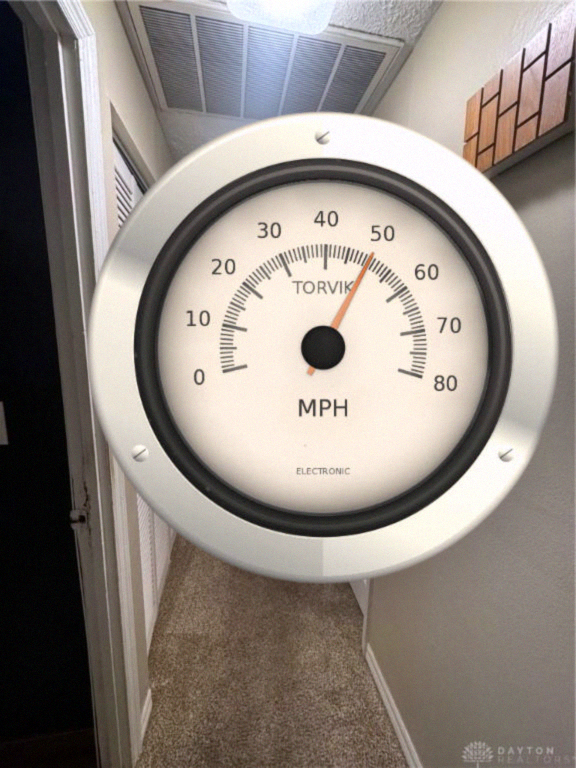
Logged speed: 50; mph
